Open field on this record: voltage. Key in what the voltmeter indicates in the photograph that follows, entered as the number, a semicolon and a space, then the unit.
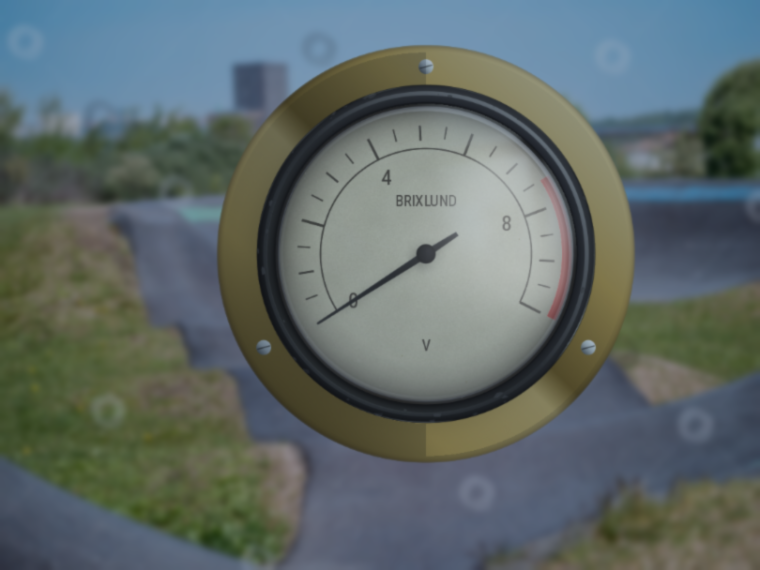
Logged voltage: 0; V
